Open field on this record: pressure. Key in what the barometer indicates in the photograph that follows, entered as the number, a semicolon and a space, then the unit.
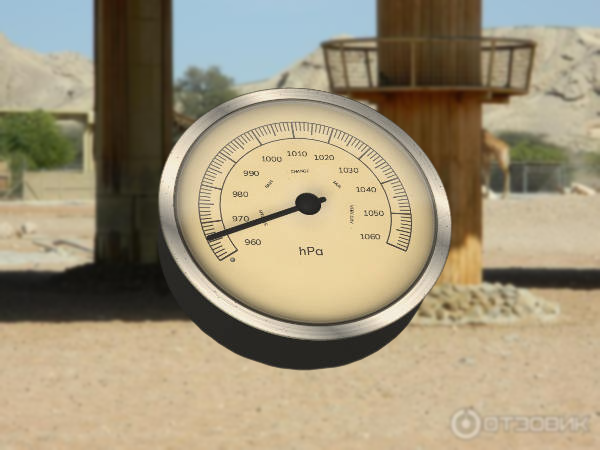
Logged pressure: 965; hPa
